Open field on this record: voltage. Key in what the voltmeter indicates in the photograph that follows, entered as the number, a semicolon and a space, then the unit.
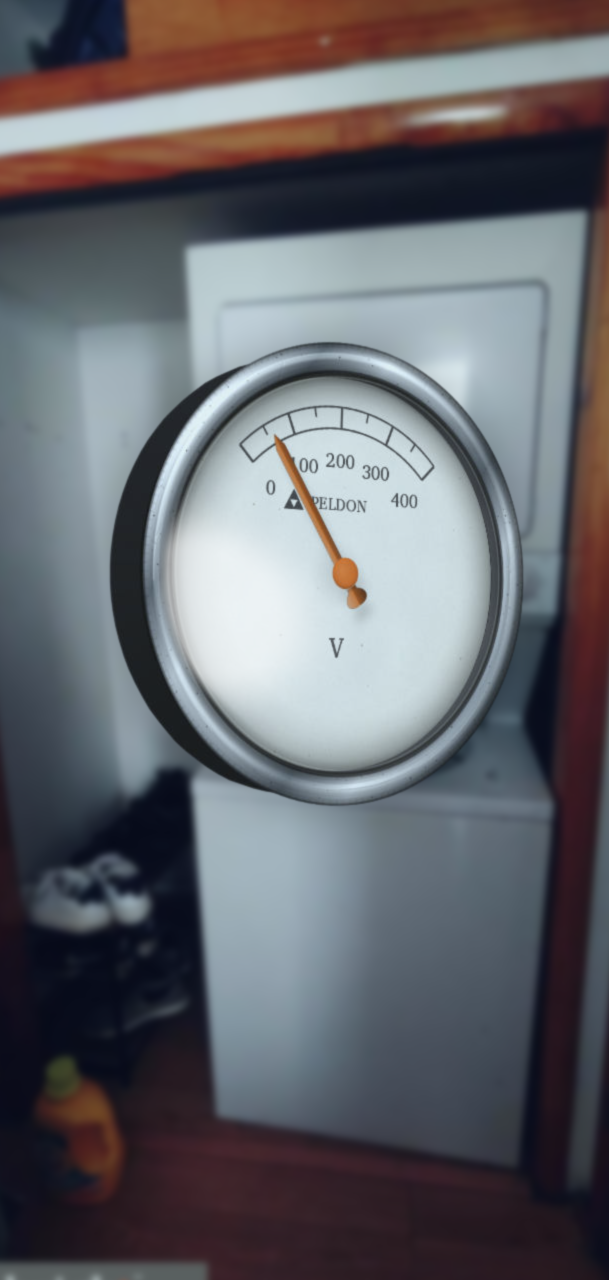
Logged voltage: 50; V
